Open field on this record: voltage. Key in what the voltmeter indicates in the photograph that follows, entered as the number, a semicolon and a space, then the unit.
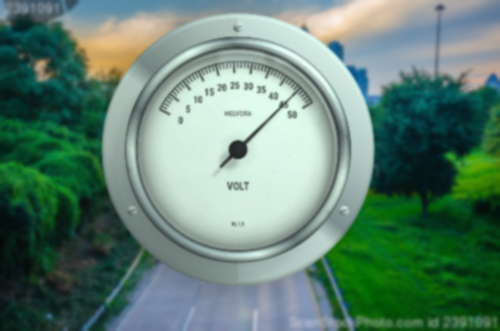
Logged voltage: 45; V
